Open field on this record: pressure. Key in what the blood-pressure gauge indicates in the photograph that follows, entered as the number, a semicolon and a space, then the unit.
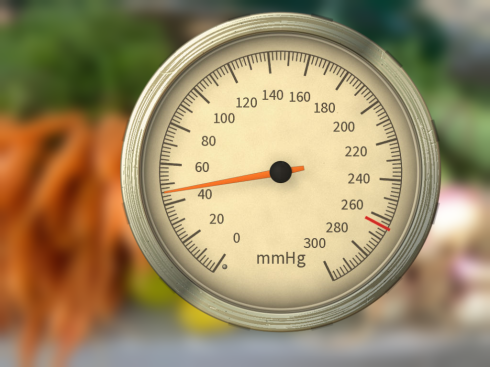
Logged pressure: 46; mmHg
